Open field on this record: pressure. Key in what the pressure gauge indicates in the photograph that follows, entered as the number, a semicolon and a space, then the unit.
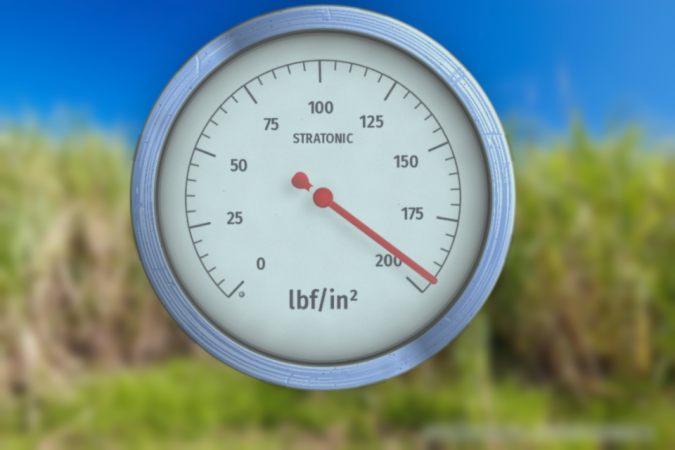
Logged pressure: 195; psi
